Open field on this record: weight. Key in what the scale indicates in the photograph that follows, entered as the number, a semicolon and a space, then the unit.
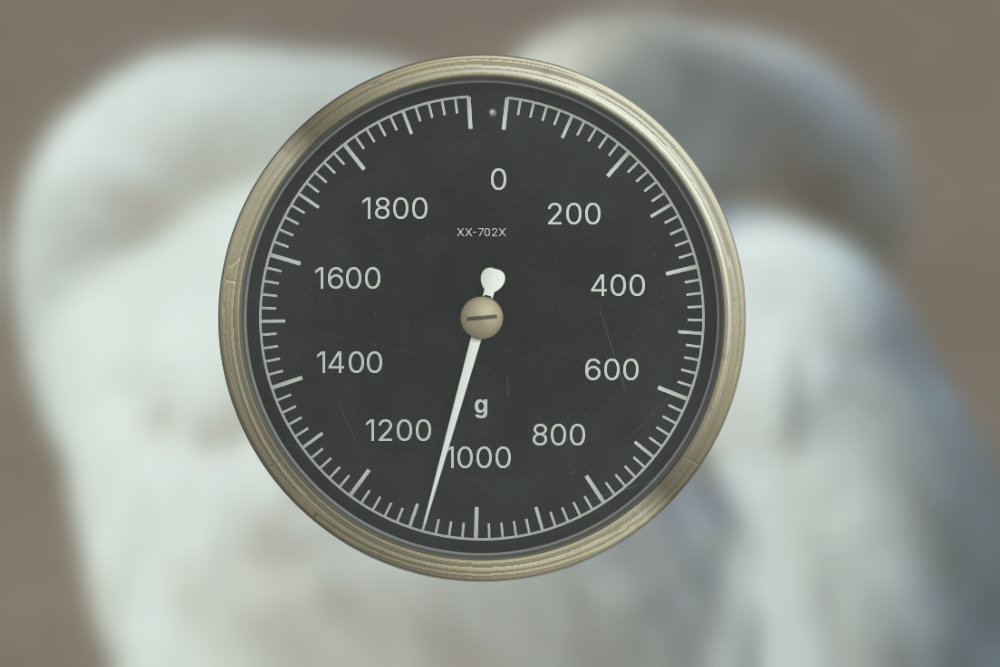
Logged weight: 1080; g
